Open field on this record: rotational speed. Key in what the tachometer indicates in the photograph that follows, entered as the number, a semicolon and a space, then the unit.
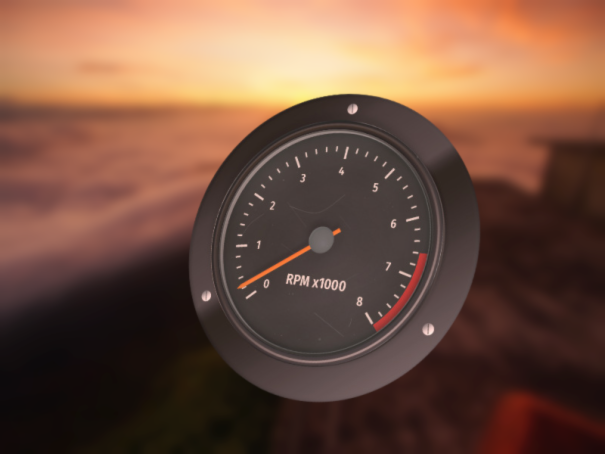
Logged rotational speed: 200; rpm
